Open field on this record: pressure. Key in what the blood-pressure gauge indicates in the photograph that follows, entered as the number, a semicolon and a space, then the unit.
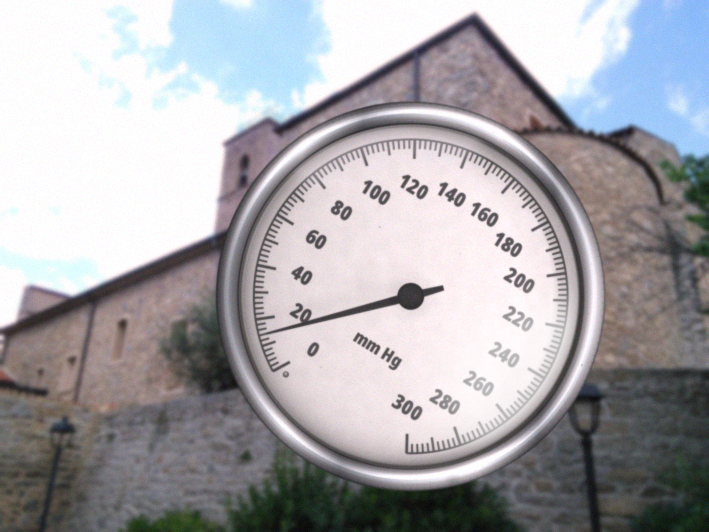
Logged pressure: 14; mmHg
